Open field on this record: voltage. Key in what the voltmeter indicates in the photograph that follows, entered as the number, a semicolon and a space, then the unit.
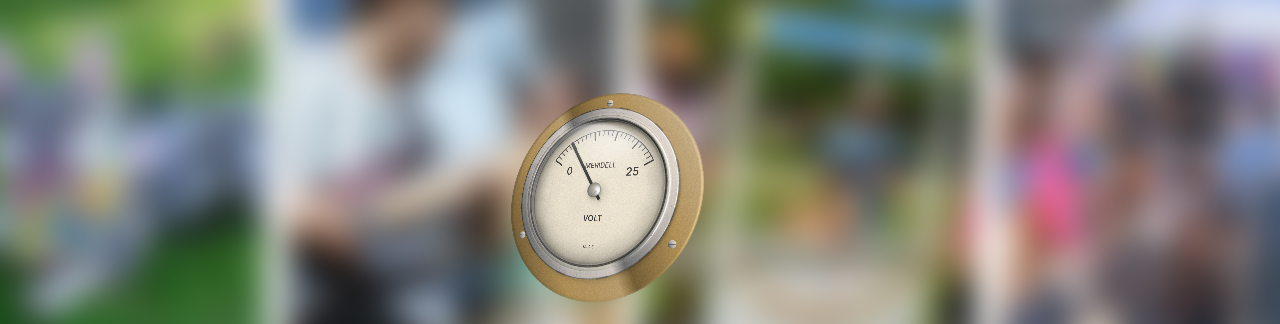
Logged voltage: 5; V
